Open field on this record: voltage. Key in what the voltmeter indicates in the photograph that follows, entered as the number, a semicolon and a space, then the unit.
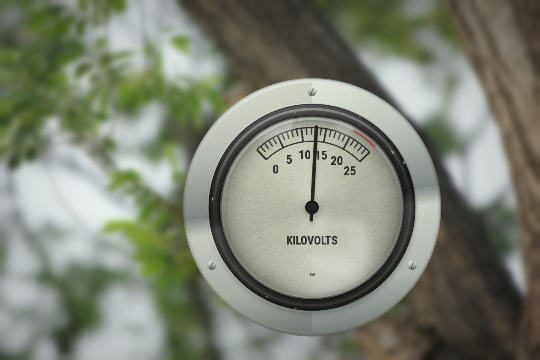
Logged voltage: 13; kV
